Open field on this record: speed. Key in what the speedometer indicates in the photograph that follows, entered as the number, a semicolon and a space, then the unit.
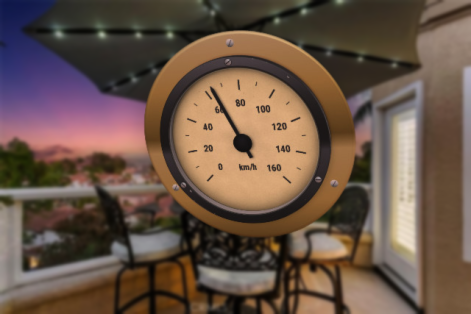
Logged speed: 65; km/h
